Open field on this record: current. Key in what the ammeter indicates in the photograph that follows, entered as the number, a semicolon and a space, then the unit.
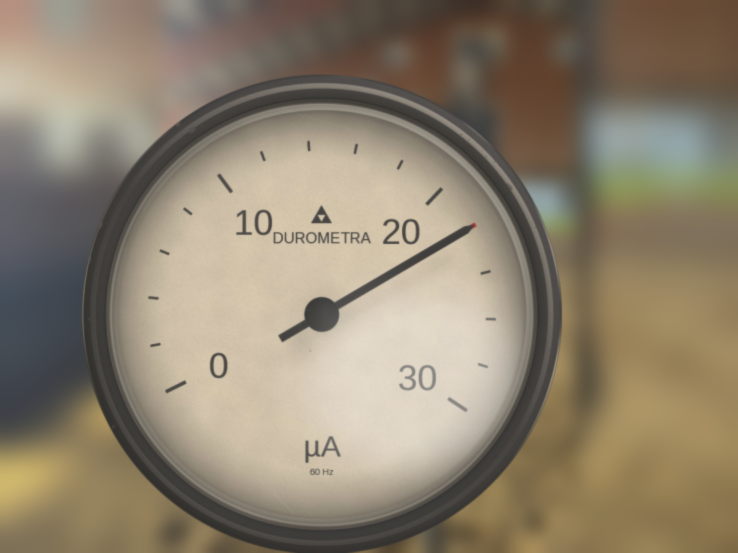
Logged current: 22; µA
